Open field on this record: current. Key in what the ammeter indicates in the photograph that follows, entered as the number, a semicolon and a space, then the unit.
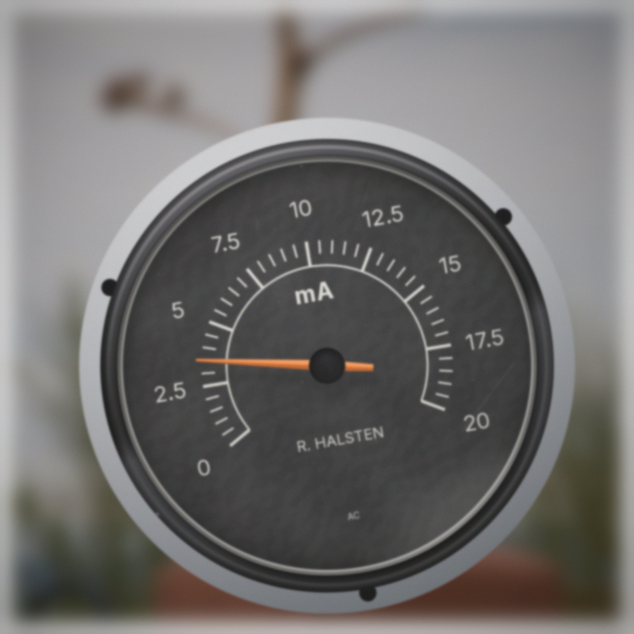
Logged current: 3.5; mA
